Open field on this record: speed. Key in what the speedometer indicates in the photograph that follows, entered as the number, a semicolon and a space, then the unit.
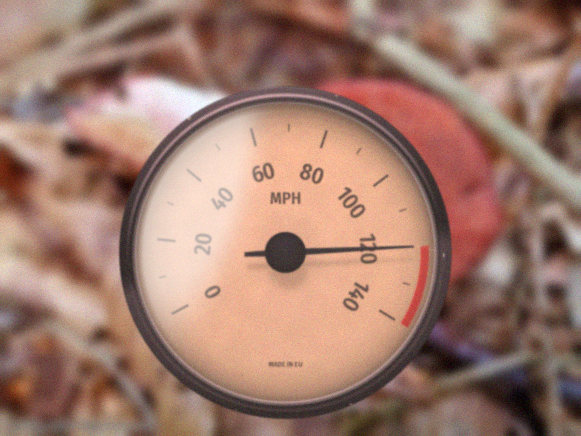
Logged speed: 120; mph
